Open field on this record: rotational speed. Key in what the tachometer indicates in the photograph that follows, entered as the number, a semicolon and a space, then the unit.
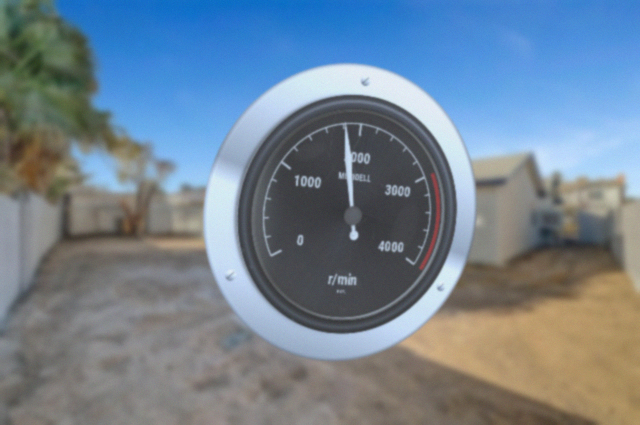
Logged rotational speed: 1800; rpm
